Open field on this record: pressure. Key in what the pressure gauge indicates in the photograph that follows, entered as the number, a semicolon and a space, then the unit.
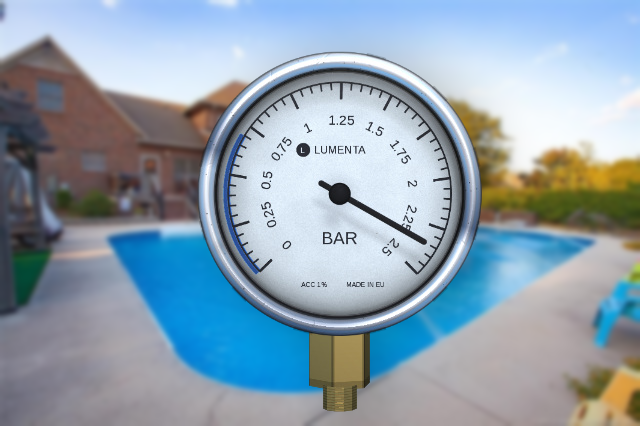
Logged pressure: 2.35; bar
